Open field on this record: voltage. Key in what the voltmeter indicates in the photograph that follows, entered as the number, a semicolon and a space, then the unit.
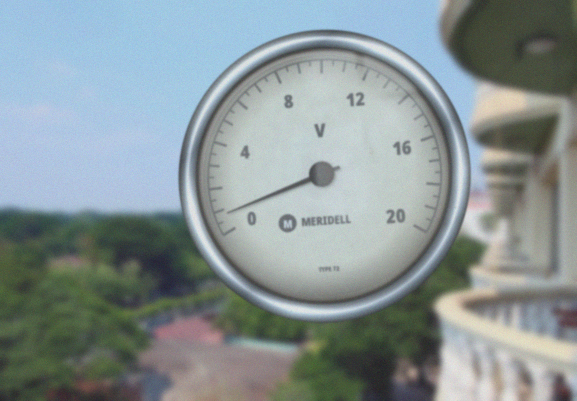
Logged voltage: 0.75; V
